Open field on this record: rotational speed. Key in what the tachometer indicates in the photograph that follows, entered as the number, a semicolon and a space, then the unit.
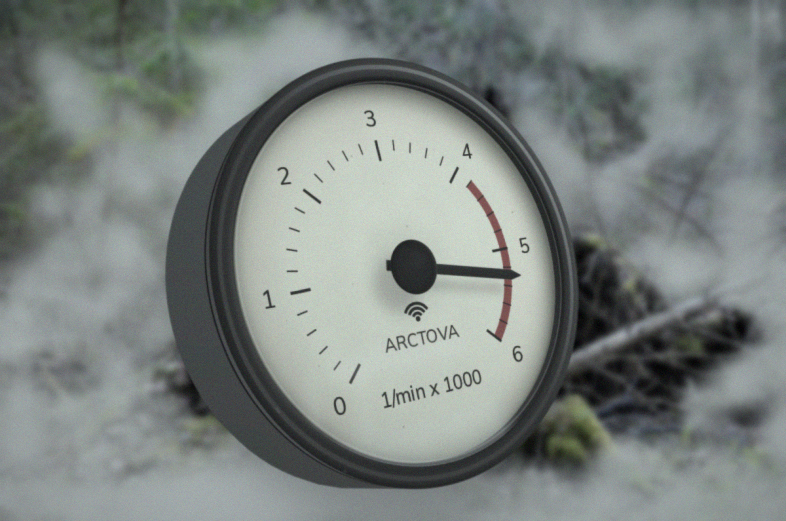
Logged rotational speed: 5300; rpm
